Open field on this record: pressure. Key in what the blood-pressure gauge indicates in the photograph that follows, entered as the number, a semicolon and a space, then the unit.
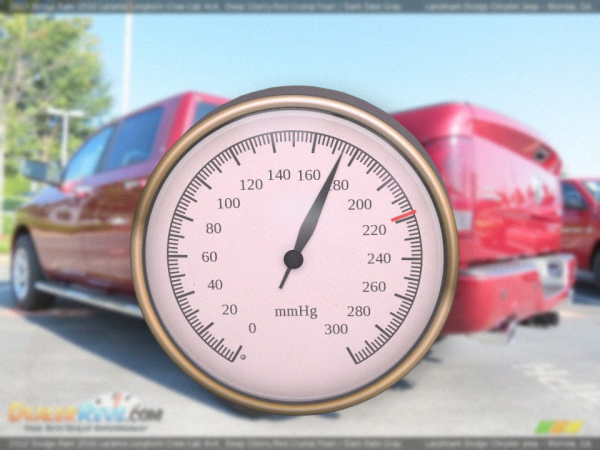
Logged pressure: 174; mmHg
